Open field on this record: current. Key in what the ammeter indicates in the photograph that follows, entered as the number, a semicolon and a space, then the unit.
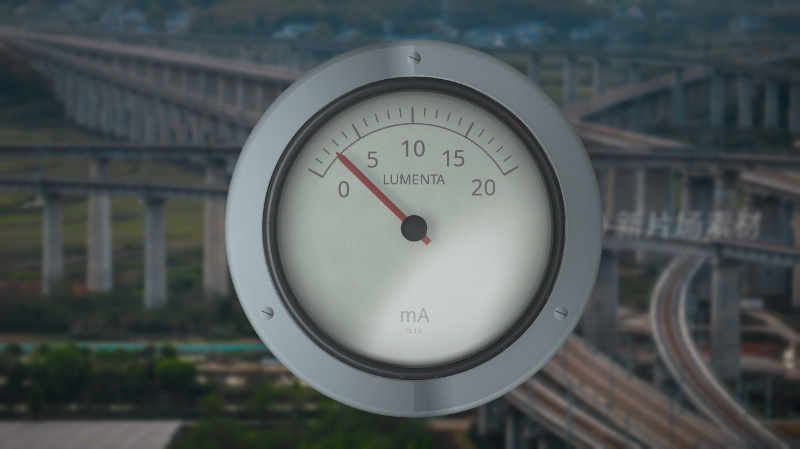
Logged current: 2.5; mA
